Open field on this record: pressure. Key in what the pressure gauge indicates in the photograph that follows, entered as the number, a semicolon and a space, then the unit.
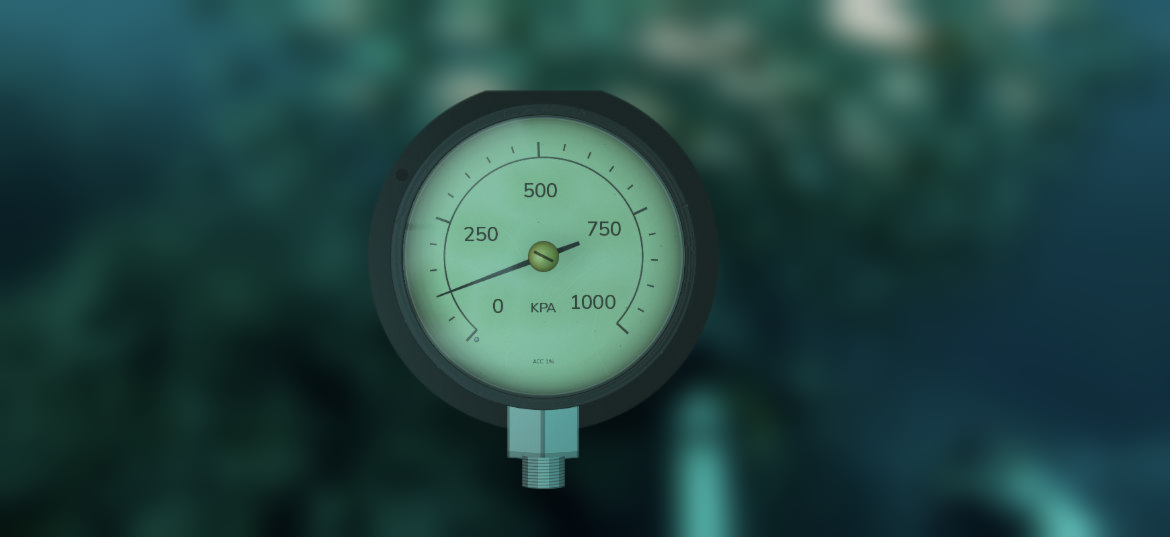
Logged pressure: 100; kPa
